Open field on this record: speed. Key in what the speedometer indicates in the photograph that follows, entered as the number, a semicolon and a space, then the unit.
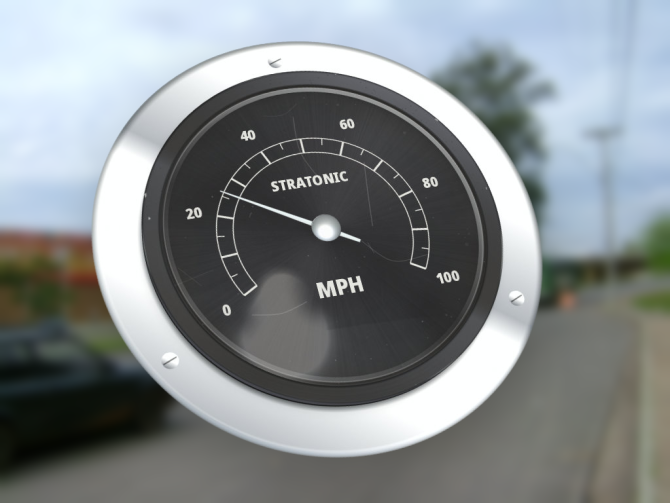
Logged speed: 25; mph
